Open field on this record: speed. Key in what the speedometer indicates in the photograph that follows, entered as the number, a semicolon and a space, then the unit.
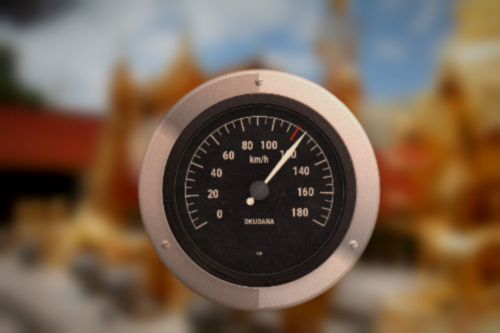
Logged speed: 120; km/h
